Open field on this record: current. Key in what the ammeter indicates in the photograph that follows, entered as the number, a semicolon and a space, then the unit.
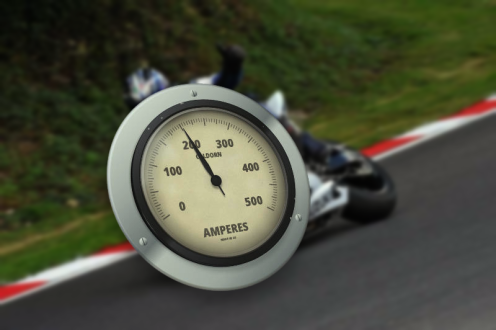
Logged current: 200; A
